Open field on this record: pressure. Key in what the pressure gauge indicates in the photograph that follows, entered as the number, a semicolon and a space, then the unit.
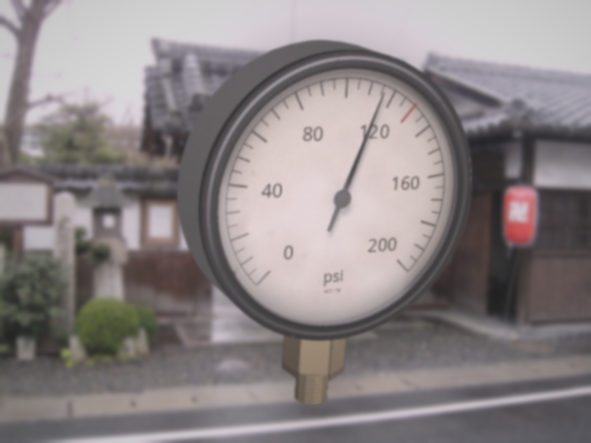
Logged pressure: 115; psi
